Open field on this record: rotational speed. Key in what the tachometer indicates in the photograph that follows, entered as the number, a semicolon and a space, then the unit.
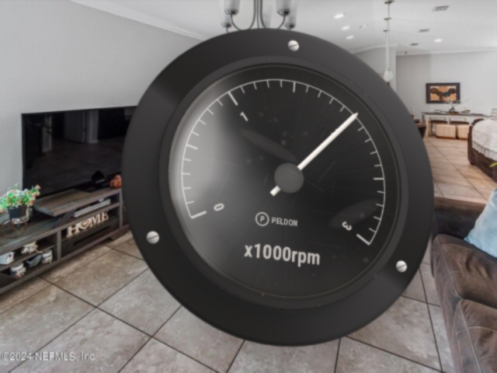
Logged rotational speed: 2000; rpm
